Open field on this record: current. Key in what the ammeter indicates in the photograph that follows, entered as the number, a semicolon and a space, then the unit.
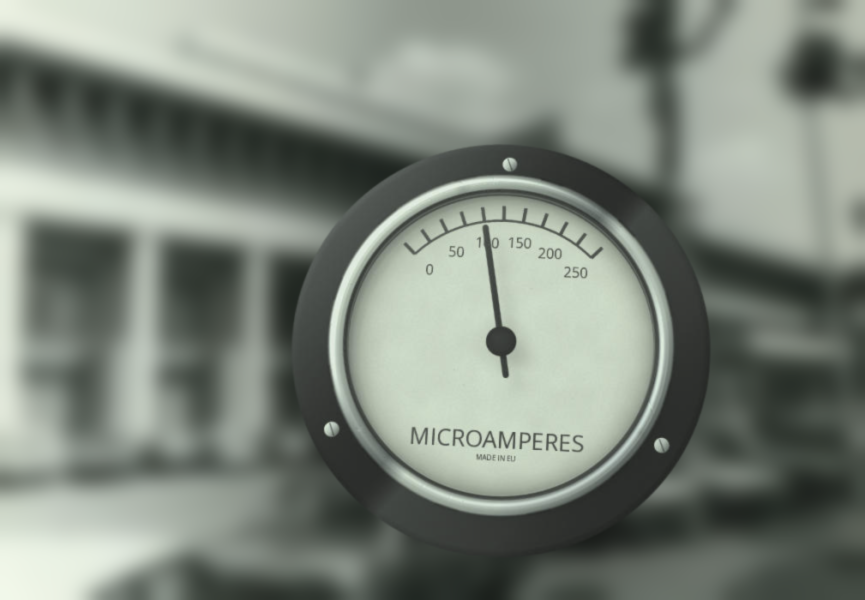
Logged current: 100; µA
